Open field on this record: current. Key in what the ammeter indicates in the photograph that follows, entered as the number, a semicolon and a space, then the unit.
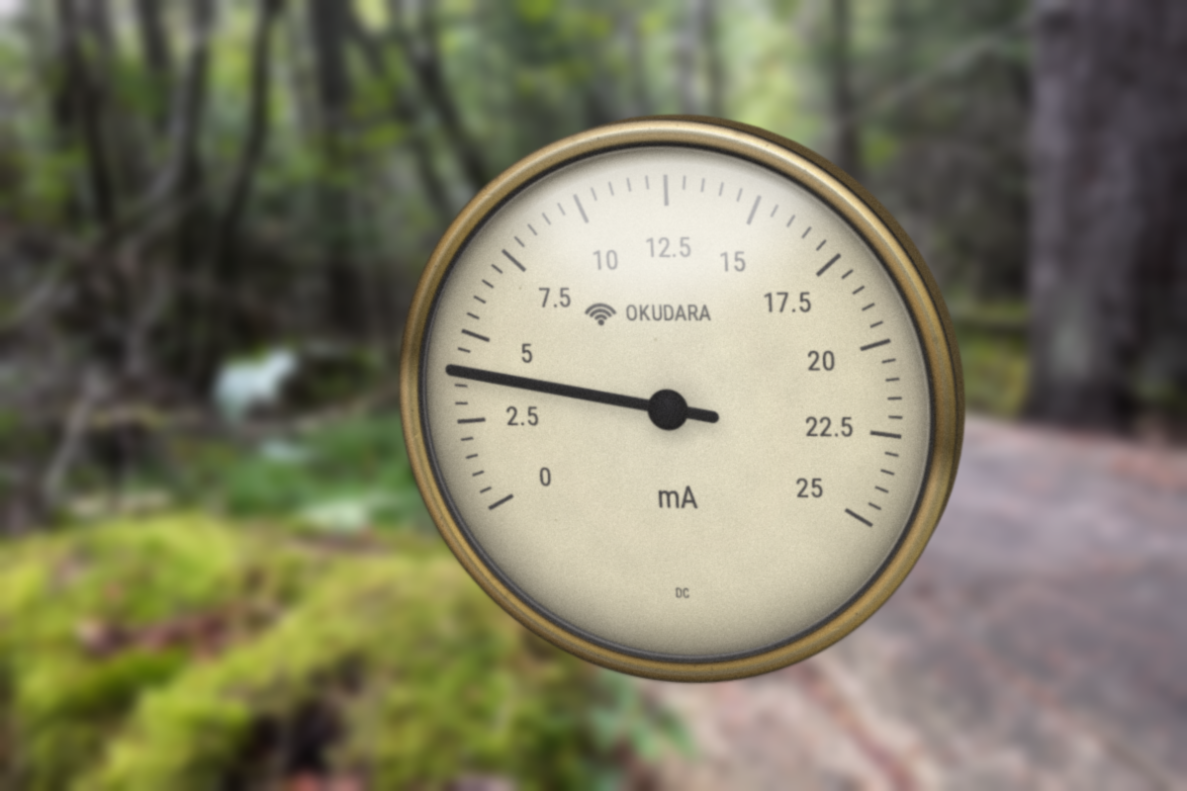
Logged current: 4; mA
